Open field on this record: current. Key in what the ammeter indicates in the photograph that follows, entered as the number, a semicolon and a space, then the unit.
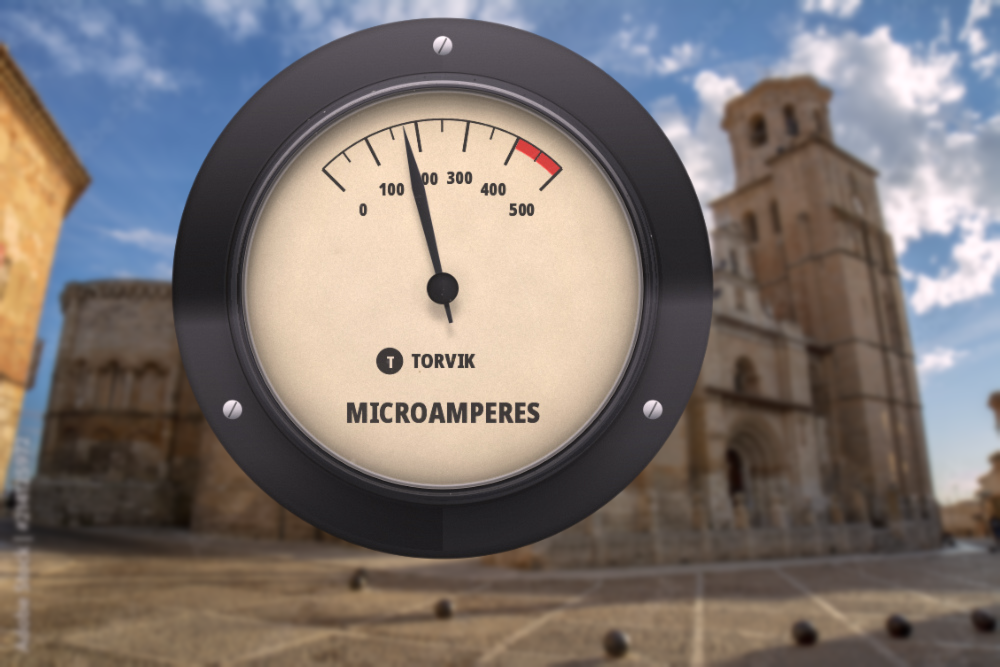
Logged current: 175; µA
